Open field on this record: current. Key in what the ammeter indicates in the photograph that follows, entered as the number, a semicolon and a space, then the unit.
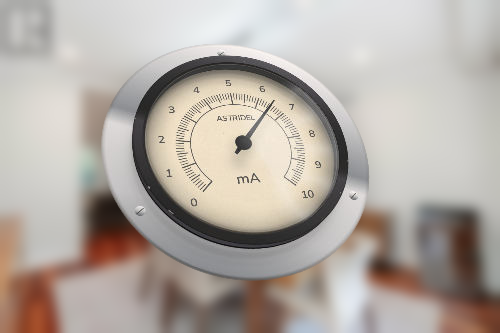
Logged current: 6.5; mA
